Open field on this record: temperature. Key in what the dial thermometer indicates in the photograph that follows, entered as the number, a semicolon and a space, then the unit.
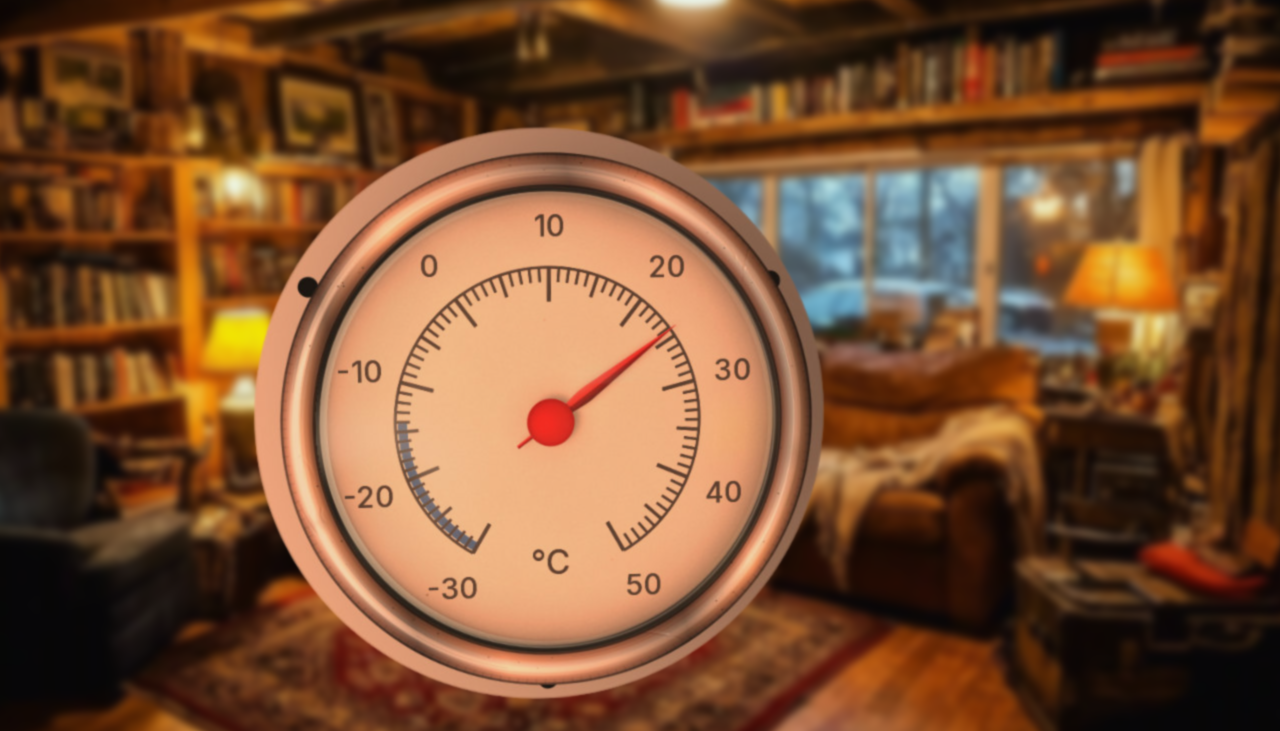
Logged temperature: 24; °C
